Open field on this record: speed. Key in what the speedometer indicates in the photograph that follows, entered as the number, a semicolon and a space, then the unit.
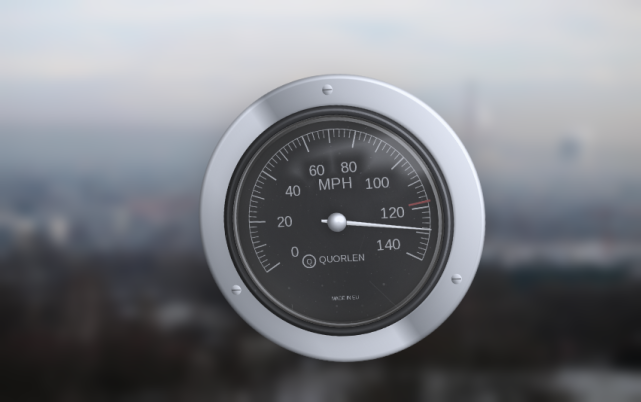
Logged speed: 128; mph
